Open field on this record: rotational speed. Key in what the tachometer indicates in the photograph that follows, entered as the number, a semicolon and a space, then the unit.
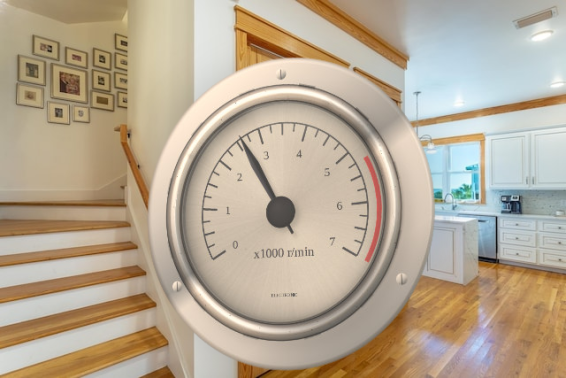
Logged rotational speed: 2625; rpm
